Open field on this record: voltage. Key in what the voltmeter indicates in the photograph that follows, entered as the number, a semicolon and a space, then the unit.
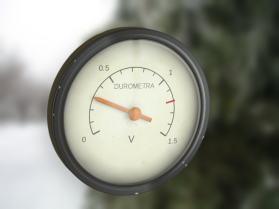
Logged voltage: 0.3; V
